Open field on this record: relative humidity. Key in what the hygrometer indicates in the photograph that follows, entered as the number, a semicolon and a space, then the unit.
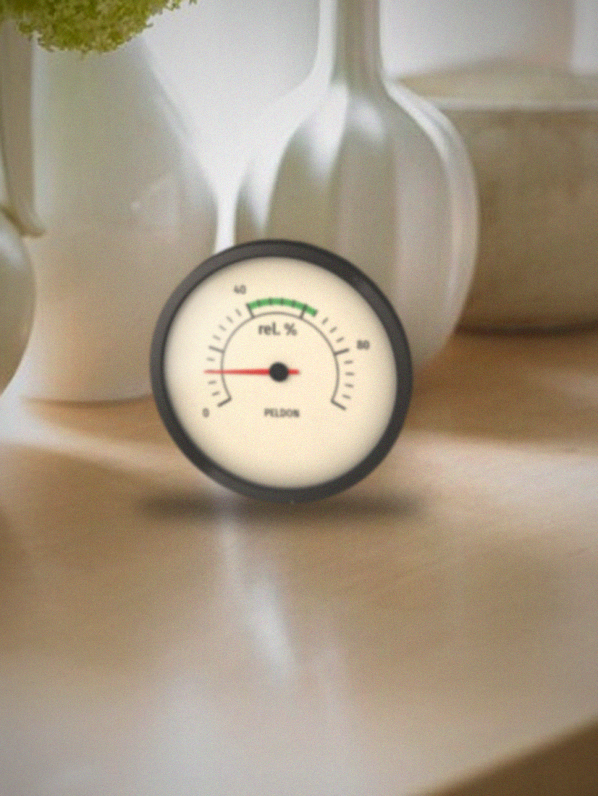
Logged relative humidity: 12; %
